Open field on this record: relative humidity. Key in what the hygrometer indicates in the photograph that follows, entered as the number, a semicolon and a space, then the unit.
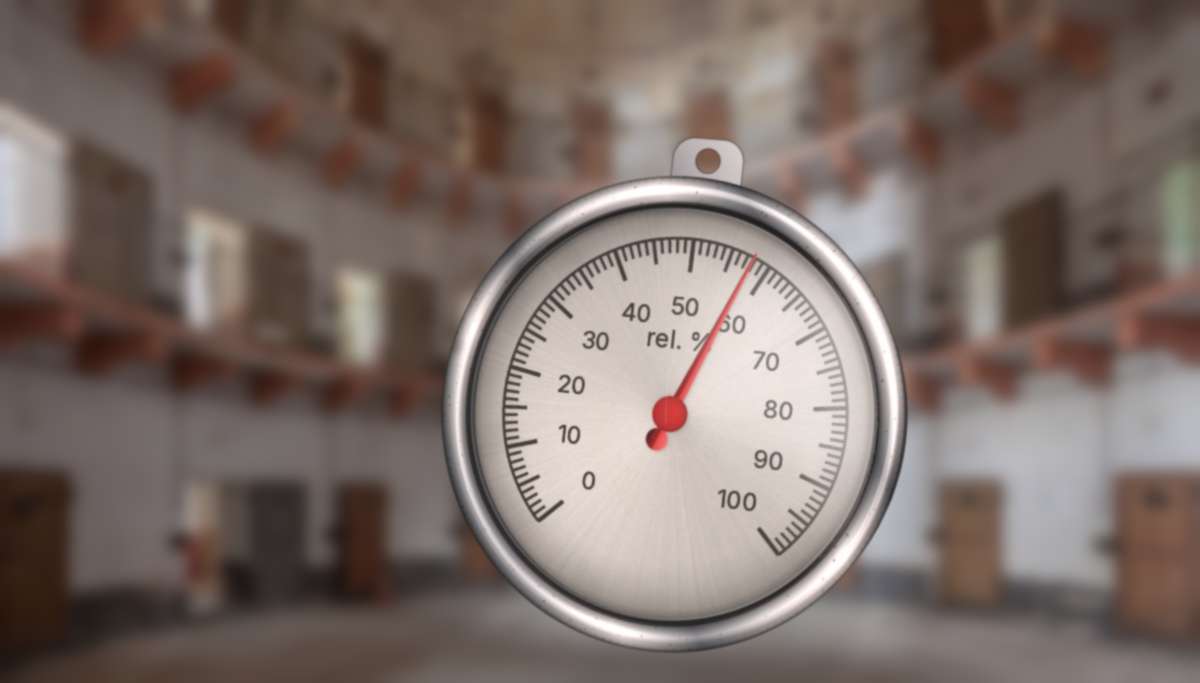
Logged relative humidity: 58; %
